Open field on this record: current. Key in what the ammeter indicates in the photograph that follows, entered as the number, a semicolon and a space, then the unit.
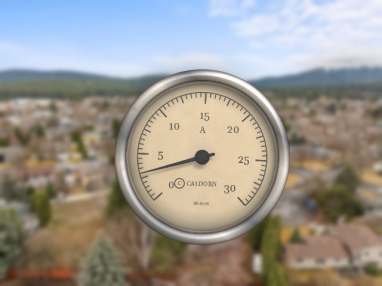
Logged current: 3; A
